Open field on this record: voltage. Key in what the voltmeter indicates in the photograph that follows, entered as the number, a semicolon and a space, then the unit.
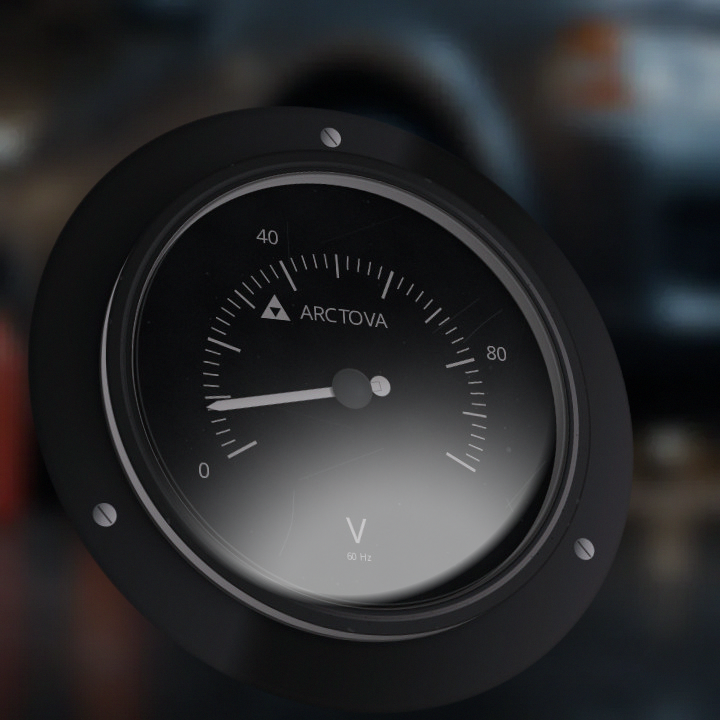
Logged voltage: 8; V
